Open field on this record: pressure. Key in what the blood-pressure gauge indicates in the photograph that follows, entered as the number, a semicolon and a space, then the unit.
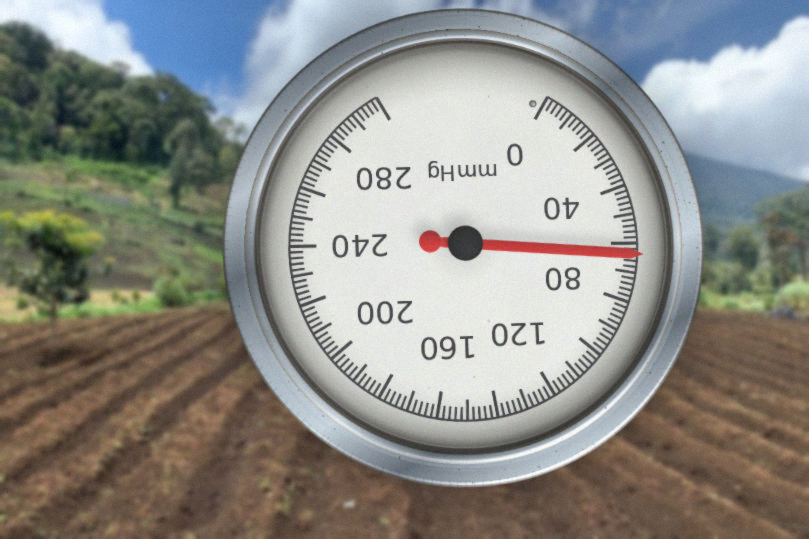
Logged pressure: 64; mmHg
